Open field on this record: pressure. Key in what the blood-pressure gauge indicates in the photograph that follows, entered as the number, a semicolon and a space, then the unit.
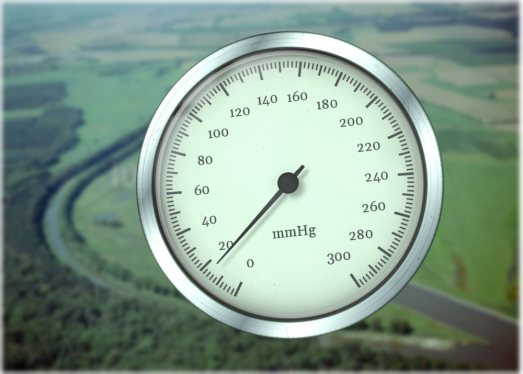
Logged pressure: 16; mmHg
